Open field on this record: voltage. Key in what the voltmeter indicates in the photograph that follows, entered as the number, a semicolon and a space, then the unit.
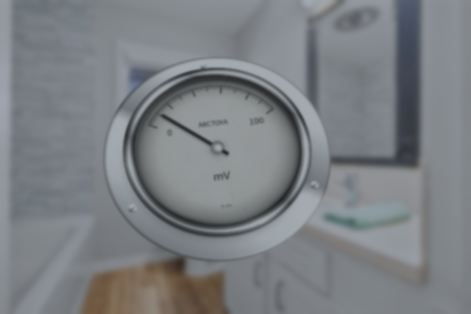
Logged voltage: 10; mV
